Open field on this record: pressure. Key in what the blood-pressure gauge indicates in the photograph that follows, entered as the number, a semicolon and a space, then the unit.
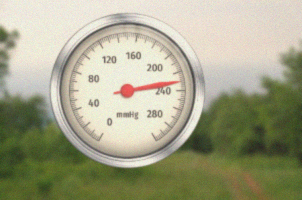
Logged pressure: 230; mmHg
